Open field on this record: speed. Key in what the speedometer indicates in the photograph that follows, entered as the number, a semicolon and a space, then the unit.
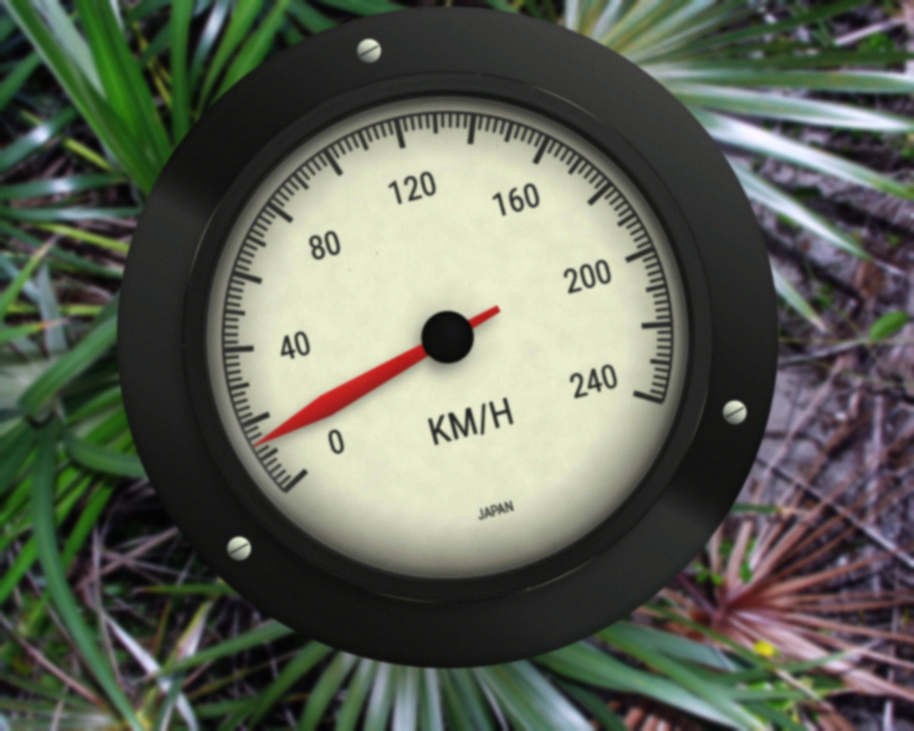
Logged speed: 14; km/h
